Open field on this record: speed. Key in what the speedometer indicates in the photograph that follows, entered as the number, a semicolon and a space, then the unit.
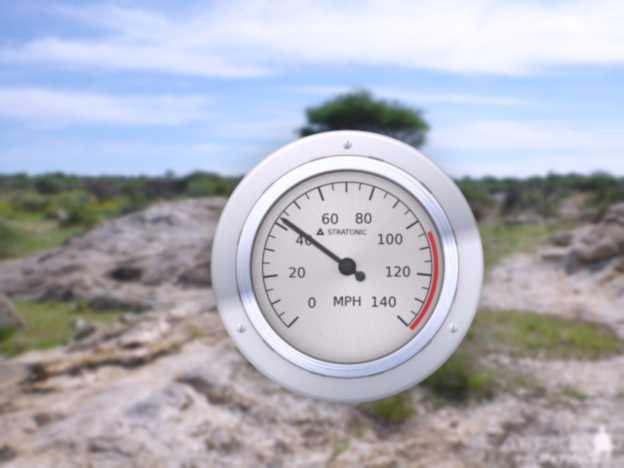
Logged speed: 42.5; mph
